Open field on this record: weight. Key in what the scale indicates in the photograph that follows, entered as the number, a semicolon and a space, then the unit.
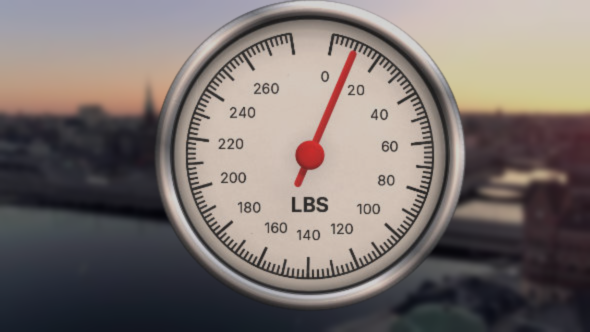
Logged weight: 10; lb
